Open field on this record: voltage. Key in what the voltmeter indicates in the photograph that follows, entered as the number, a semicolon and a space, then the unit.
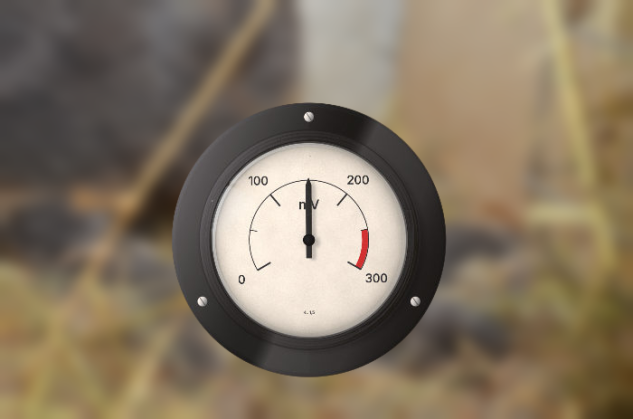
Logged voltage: 150; mV
